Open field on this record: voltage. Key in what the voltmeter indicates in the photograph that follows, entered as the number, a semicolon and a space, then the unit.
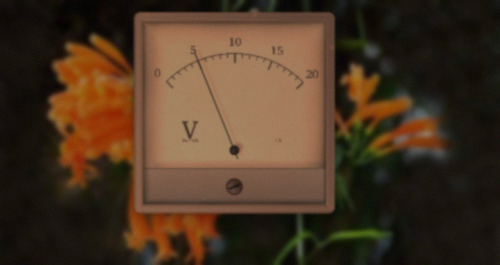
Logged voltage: 5; V
